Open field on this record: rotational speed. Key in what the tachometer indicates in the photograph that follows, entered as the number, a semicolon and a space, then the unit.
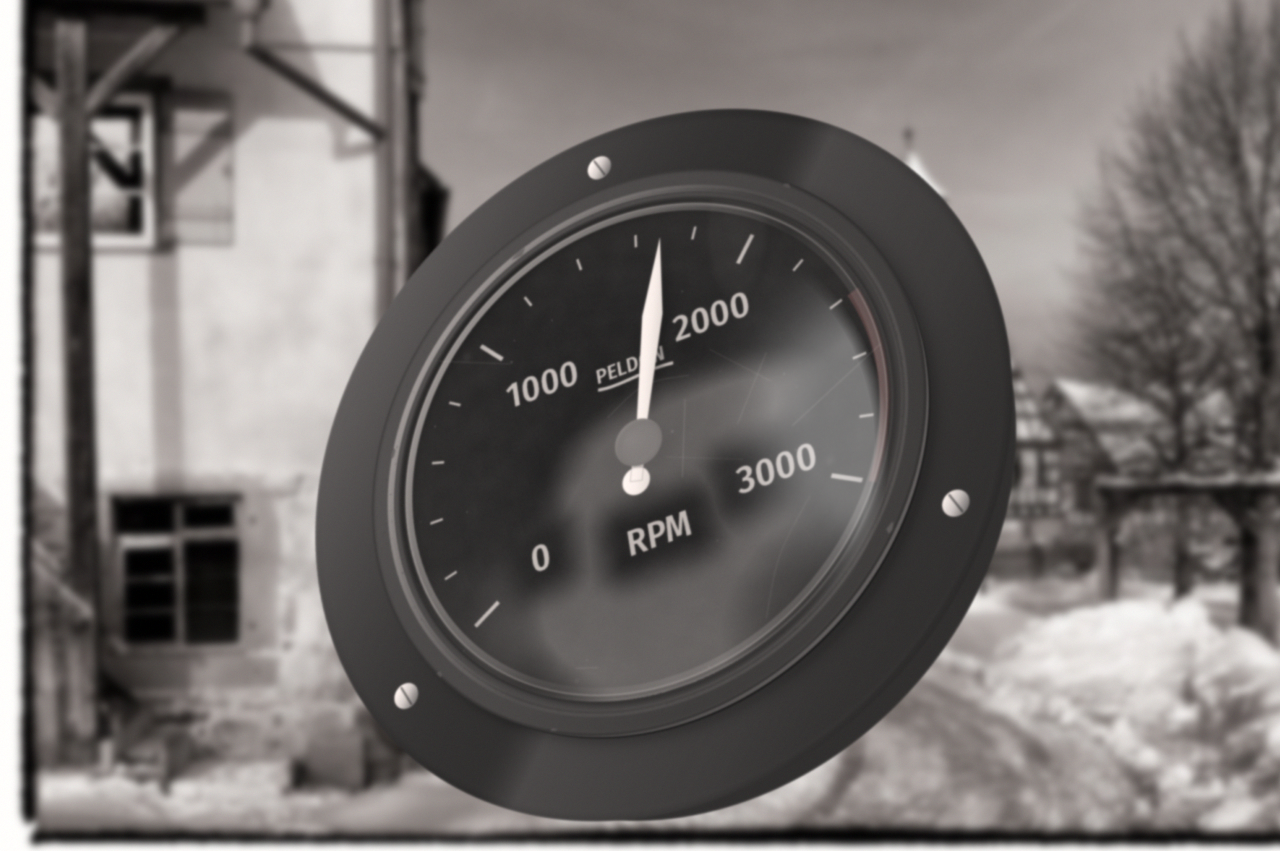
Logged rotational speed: 1700; rpm
